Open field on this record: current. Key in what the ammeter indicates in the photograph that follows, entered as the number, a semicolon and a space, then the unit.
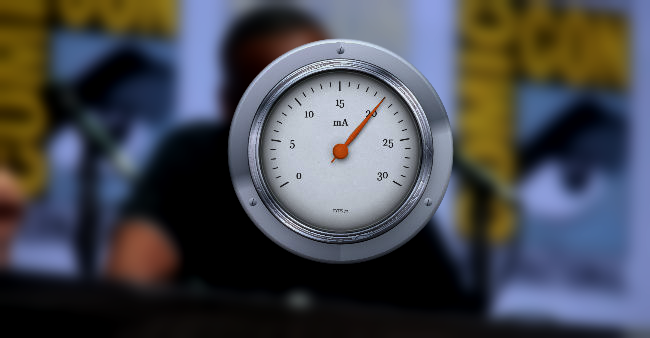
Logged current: 20; mA
